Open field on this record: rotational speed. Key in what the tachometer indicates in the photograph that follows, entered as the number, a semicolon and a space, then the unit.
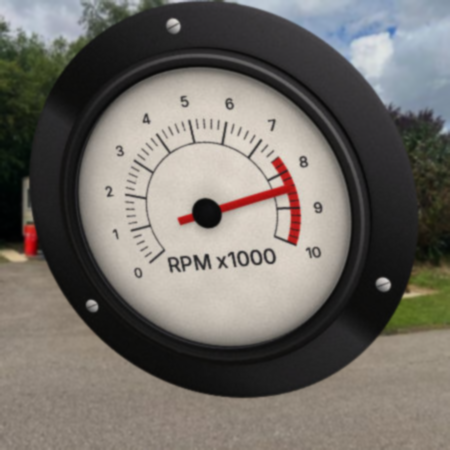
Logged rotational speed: 8400; rpm
